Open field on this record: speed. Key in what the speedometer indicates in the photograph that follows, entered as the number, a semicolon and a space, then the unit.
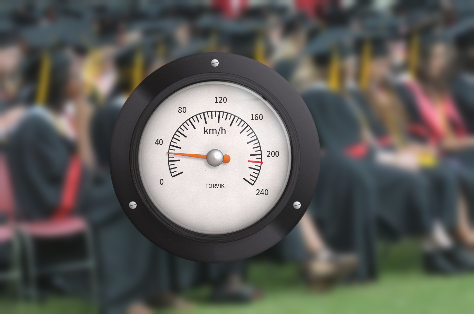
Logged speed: 30; km/h
